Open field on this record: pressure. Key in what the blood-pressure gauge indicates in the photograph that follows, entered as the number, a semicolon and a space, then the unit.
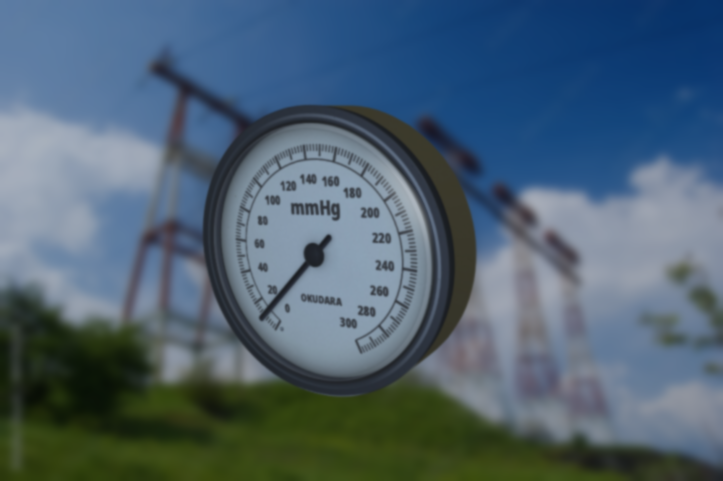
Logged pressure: 10; mmHg
